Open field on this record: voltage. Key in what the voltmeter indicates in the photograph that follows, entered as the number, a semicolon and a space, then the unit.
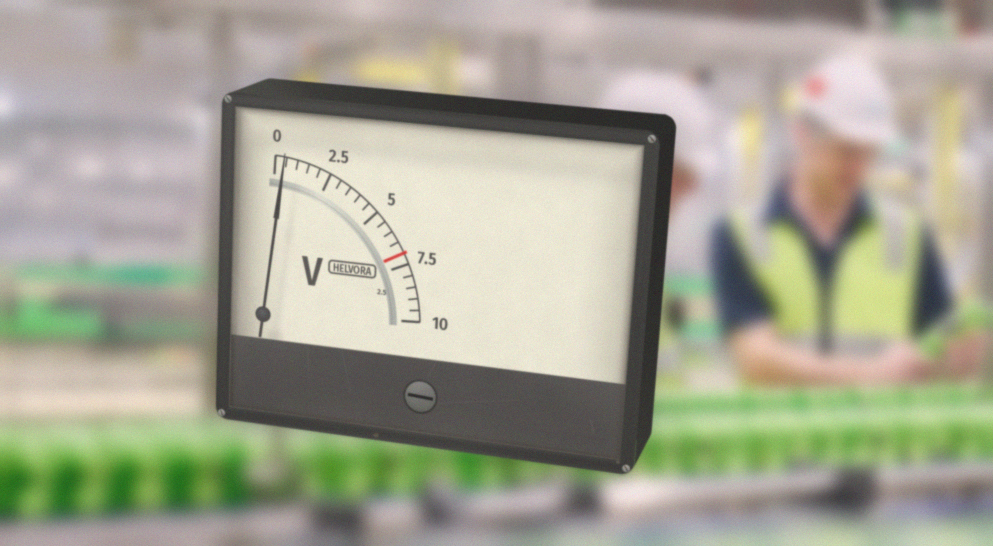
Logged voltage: 0.5; V
